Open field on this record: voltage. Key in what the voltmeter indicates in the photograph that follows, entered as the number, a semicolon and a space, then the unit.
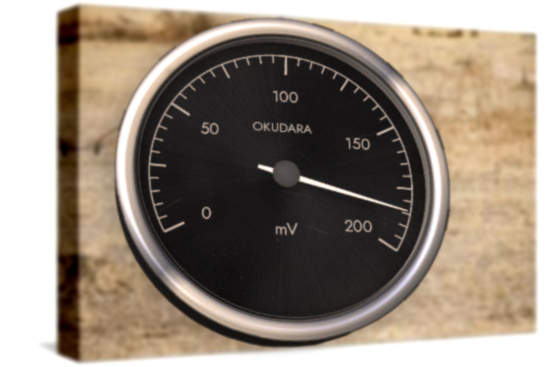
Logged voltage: 185; mV
